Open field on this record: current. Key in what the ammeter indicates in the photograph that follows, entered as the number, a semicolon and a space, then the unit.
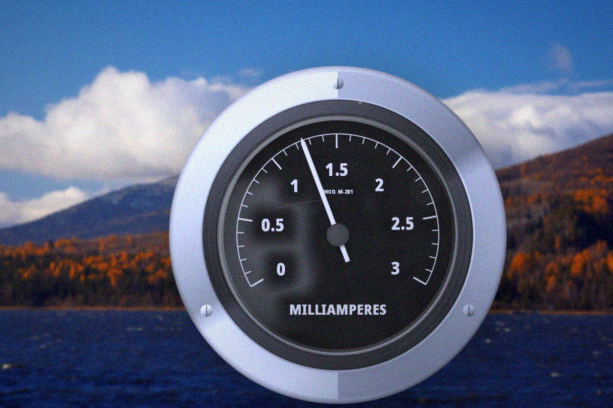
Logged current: 1.25; mA
